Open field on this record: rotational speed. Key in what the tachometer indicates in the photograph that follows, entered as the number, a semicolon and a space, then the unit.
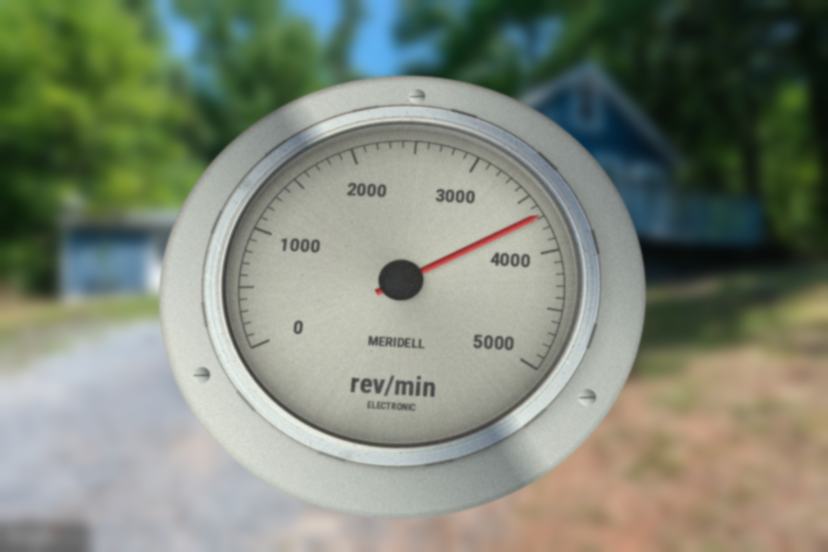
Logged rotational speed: 3700; rpm
